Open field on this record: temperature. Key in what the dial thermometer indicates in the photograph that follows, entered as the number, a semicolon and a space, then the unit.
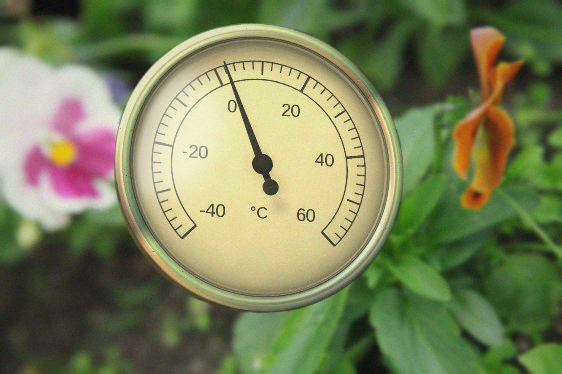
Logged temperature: 2; °C
